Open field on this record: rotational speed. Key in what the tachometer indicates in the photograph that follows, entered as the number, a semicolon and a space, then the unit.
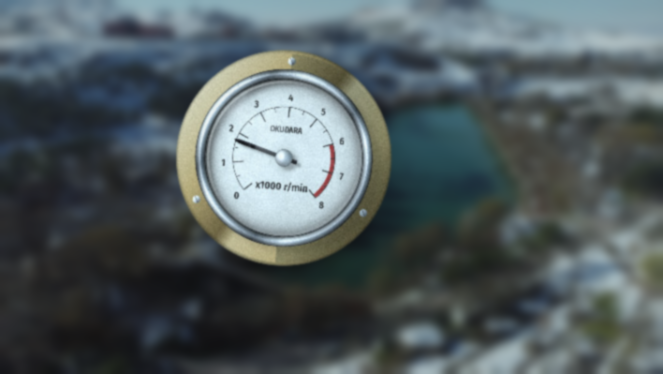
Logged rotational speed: 1750; rpm
